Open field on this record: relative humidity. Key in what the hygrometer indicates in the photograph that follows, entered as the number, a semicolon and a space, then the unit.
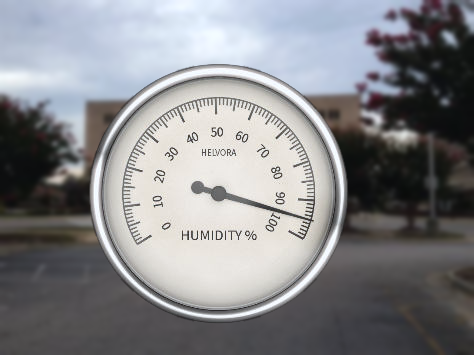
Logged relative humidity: 95; %
